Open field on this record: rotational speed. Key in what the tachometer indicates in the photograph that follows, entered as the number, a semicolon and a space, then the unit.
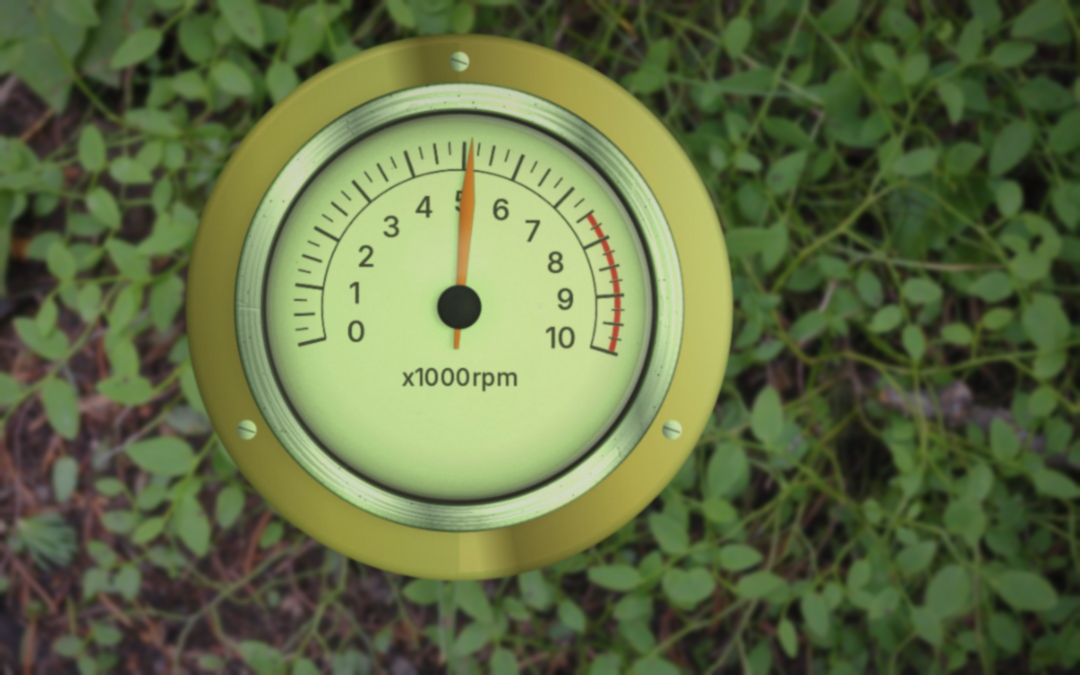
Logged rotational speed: 5125; rpm
